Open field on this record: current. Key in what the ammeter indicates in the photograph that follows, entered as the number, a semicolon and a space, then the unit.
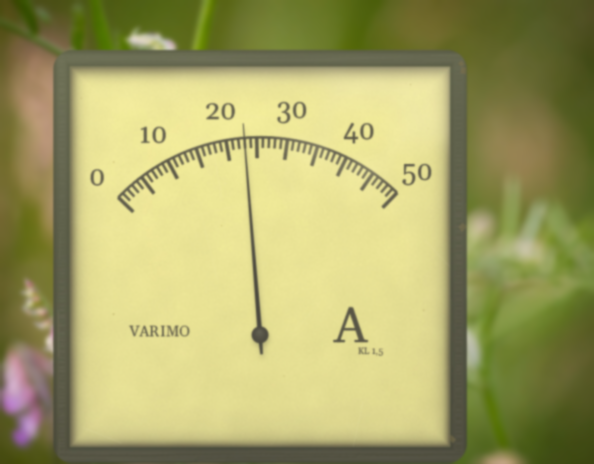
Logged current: 23; A
